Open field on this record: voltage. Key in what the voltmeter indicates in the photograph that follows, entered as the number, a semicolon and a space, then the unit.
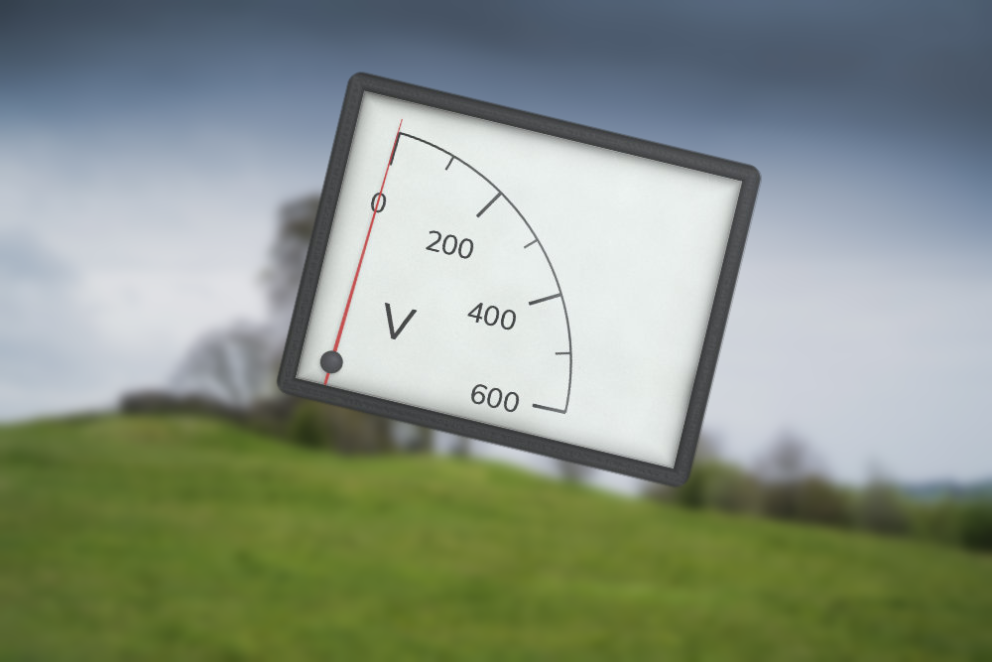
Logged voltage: 0; V
